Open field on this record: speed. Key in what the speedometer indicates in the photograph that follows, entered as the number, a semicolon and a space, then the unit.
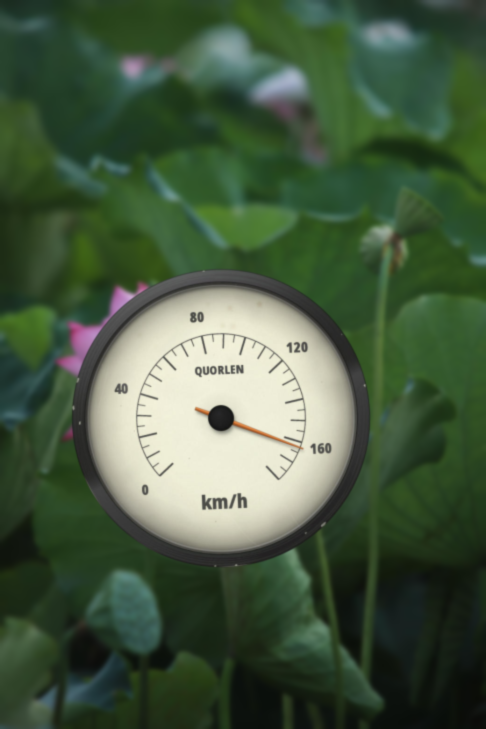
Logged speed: 162.5; km/h
